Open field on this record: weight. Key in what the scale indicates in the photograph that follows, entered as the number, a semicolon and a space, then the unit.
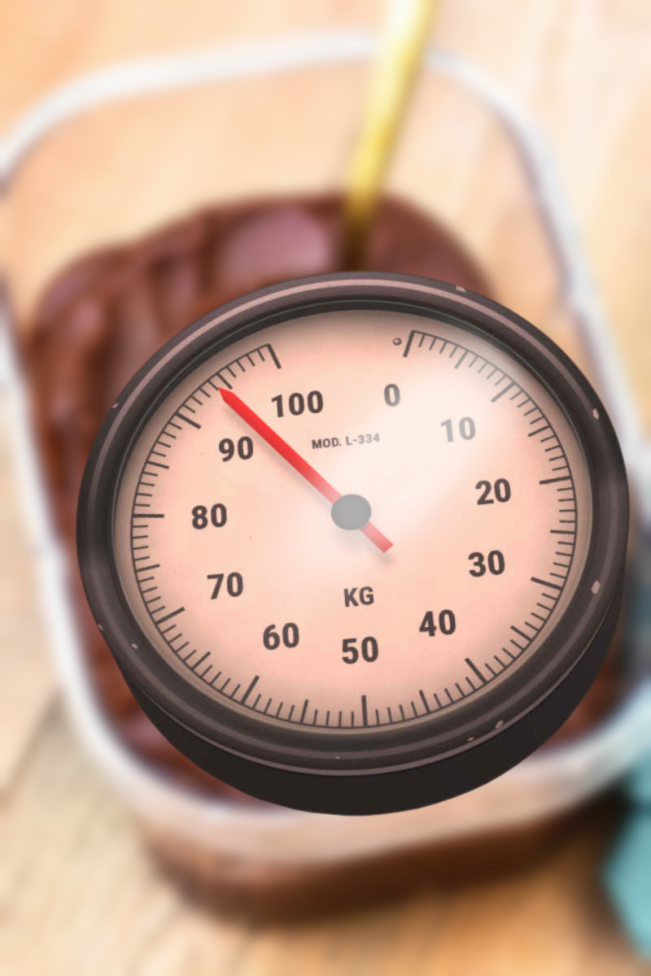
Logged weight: 94; kg
